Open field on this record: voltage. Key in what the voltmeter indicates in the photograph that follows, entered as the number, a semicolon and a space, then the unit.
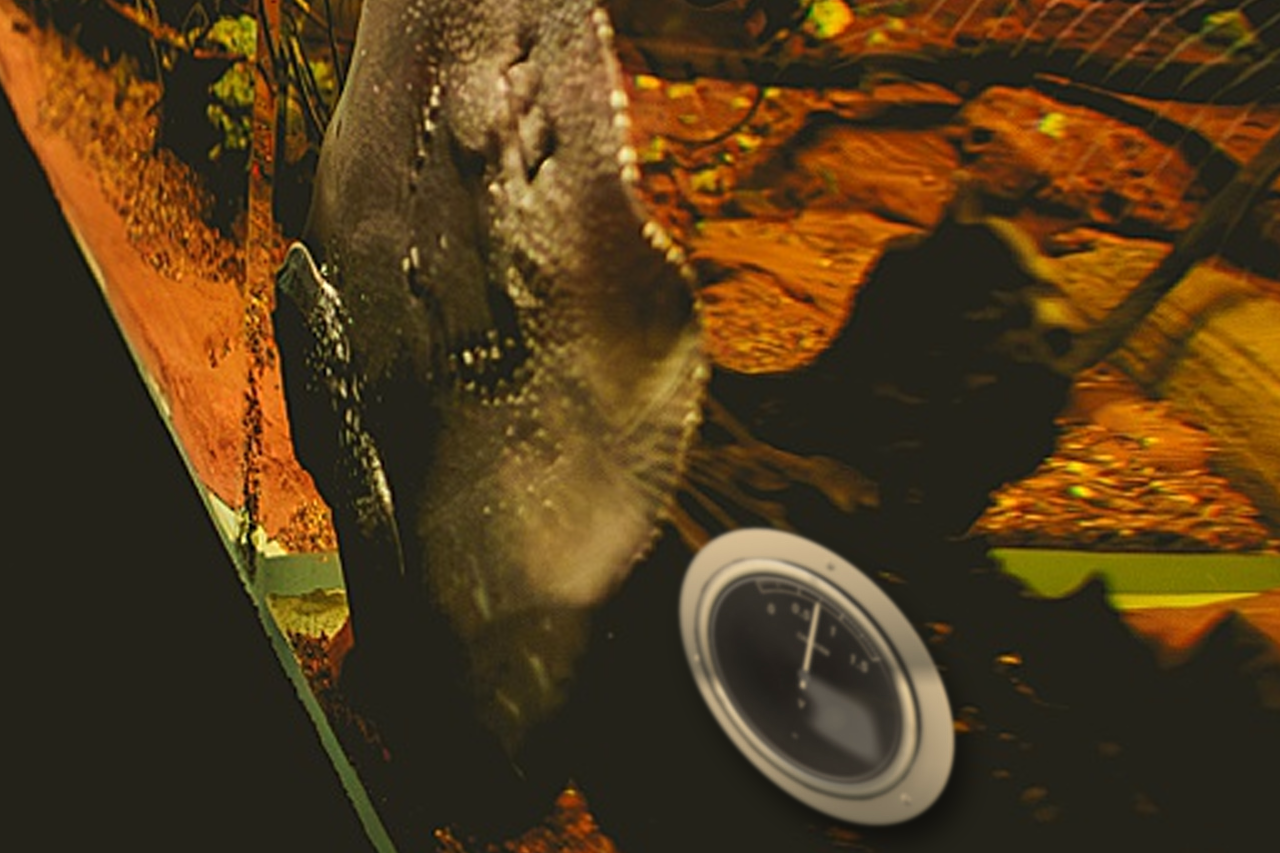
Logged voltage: 0.75; V
